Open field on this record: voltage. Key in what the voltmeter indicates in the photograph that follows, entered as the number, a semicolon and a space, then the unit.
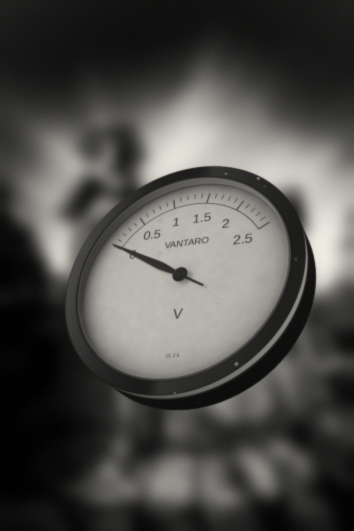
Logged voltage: 0; V
